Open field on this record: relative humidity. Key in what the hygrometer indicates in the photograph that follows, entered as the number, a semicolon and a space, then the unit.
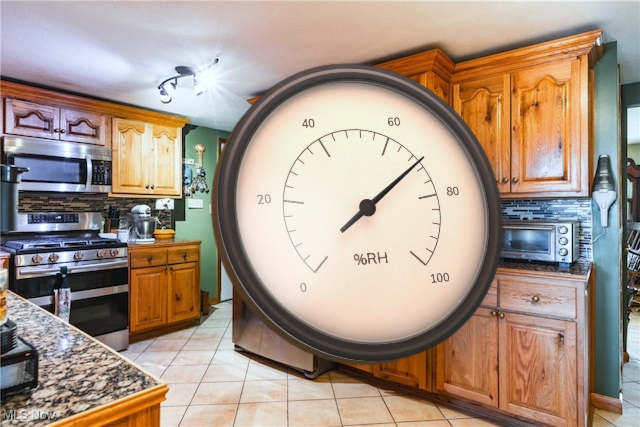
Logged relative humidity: 70; %
